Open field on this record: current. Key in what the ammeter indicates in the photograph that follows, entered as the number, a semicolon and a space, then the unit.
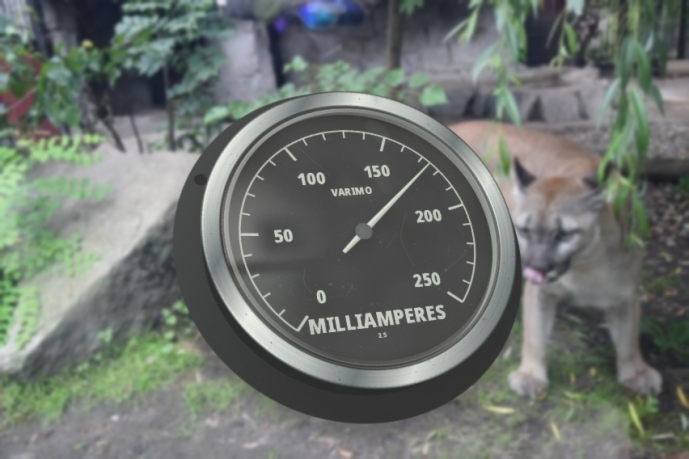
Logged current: 175; mA
